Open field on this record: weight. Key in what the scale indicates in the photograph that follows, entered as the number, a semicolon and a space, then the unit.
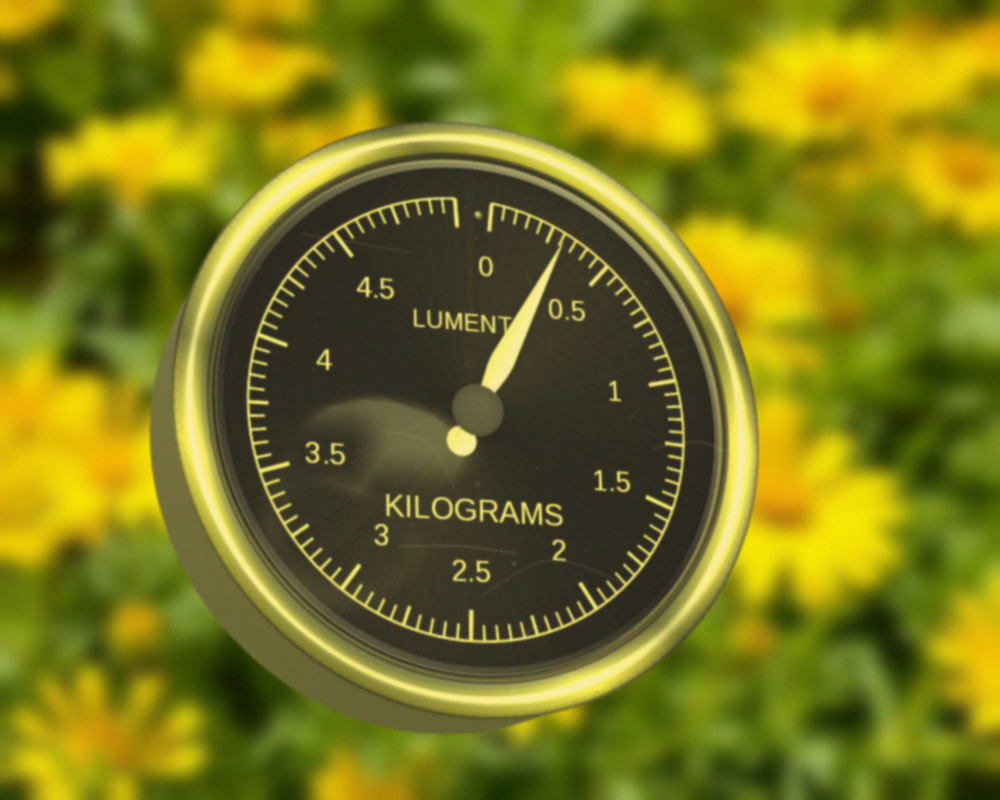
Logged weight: 0.3; kg
